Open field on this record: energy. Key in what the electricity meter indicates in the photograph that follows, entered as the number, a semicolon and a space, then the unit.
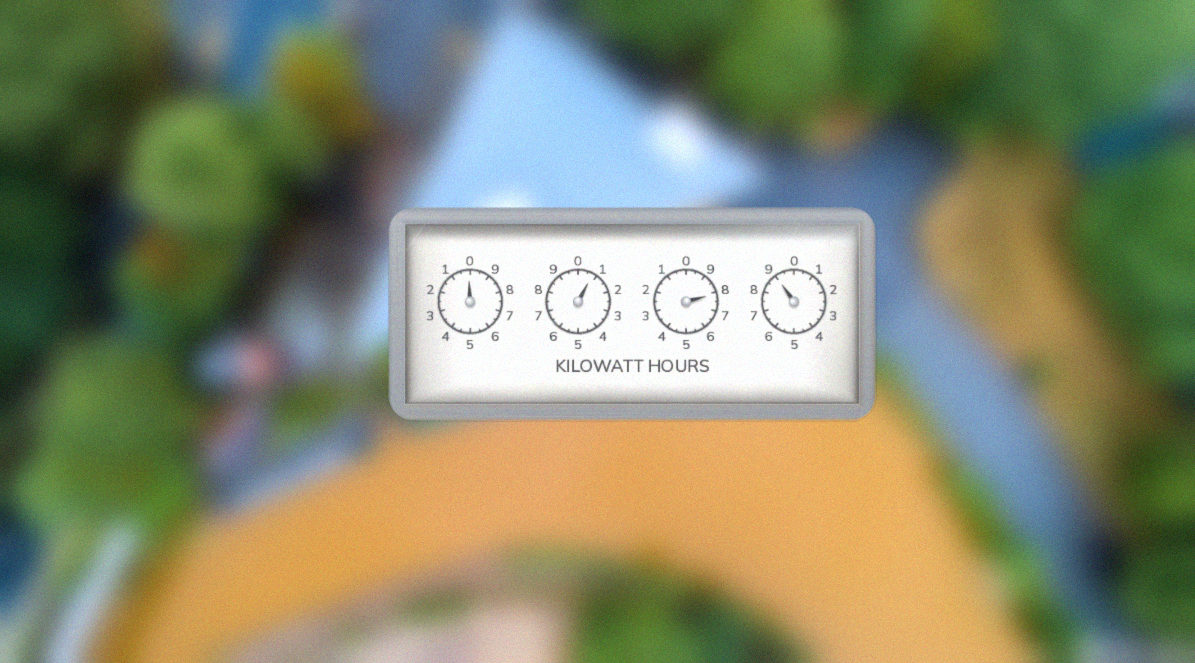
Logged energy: 79; kWh
